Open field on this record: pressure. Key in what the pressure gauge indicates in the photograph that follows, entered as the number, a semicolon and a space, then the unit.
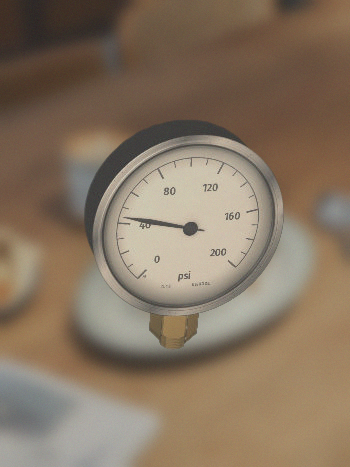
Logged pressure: 45; psi
